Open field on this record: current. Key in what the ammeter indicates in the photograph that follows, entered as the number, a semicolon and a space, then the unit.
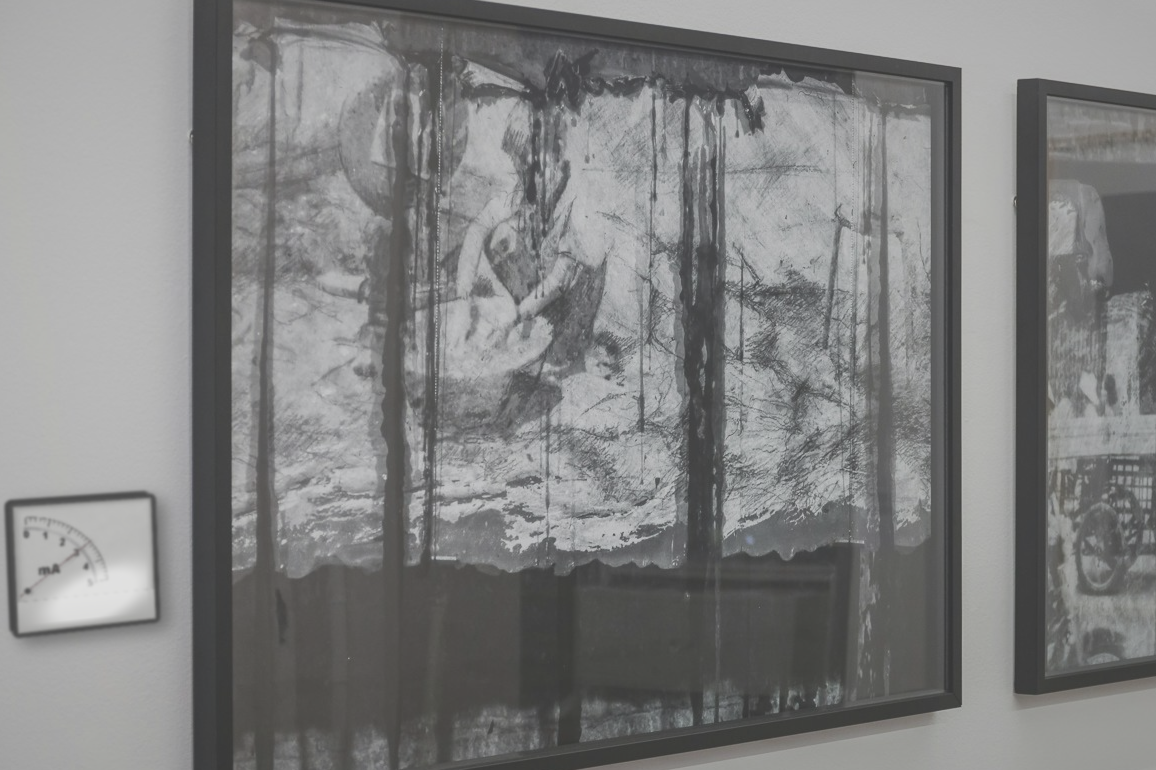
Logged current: 3; mA
